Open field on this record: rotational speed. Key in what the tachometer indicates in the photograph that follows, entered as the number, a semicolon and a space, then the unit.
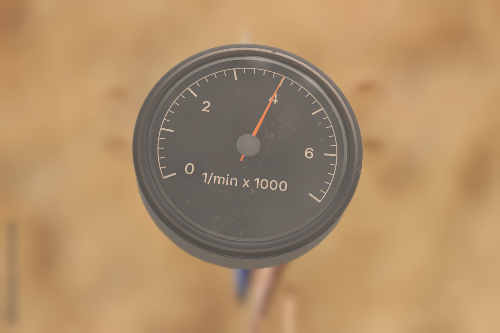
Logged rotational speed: 4000; rpm
